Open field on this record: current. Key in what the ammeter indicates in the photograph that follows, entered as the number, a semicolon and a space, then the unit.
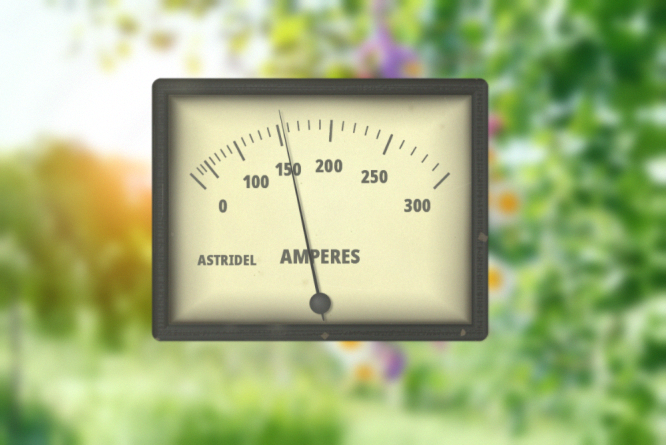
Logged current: 155; A
